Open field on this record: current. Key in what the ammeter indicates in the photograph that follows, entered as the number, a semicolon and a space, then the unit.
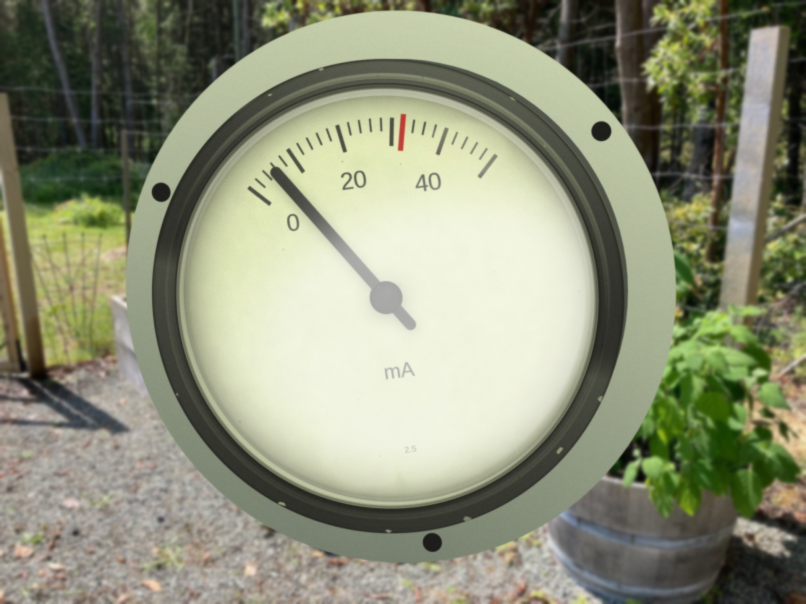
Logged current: 6; mA
